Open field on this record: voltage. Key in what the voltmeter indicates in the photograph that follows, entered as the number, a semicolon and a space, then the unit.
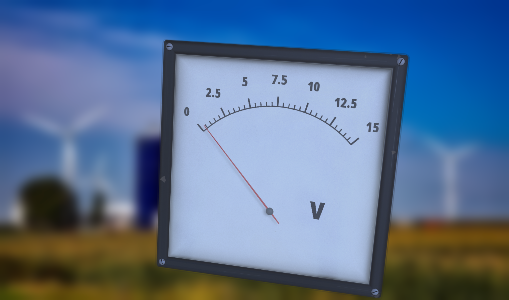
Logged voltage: 0.5; V
